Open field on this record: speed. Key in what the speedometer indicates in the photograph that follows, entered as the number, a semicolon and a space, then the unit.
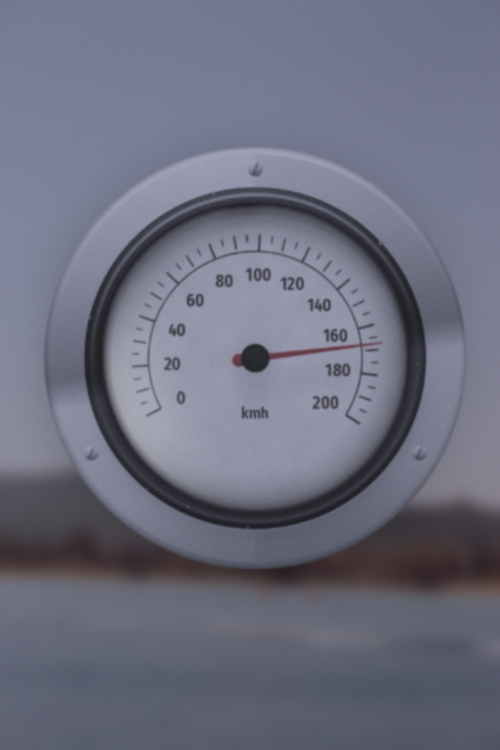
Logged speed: 167.5; km/h
